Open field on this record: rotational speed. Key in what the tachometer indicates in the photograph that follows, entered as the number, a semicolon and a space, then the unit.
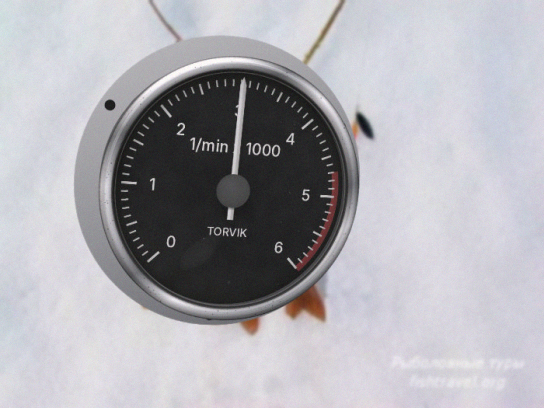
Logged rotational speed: 3000; rpm
